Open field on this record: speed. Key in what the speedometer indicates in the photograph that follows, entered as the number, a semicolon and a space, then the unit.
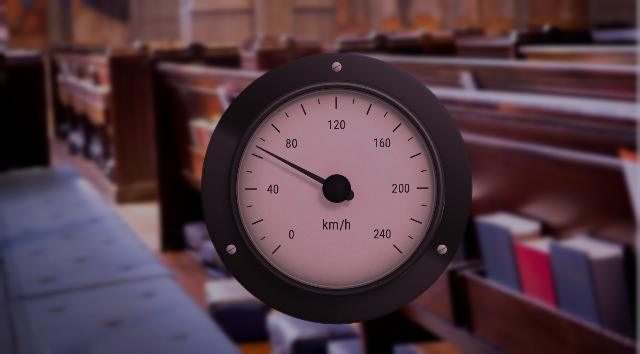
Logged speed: 65; km/h
